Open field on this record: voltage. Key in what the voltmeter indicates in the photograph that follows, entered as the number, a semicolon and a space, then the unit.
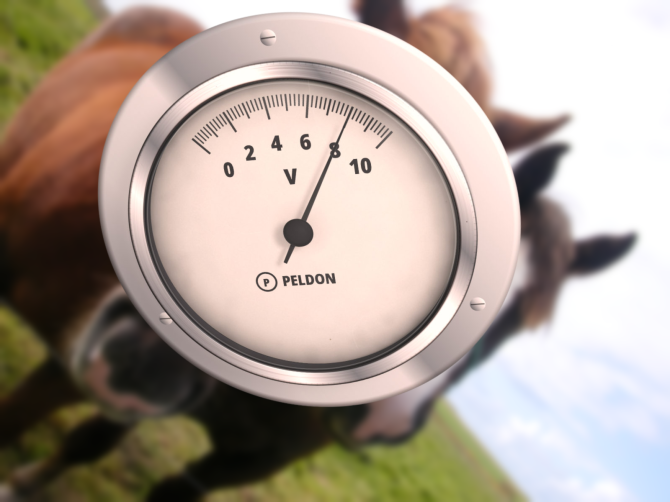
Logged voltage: 8; V
